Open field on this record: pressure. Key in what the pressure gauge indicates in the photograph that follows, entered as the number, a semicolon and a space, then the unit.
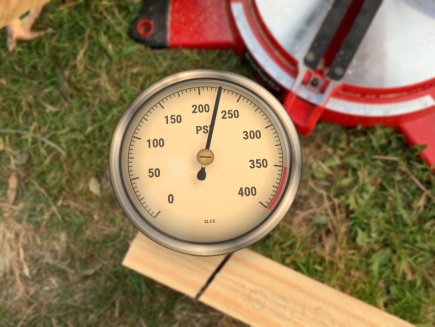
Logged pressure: 225; psi
